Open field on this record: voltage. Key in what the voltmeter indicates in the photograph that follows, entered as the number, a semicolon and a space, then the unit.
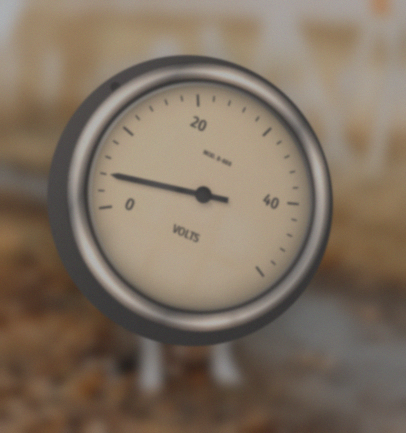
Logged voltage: 4; V
